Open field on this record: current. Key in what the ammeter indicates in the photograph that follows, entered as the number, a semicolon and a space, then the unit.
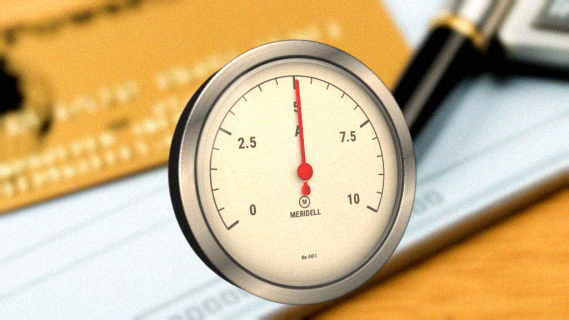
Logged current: 5; A
